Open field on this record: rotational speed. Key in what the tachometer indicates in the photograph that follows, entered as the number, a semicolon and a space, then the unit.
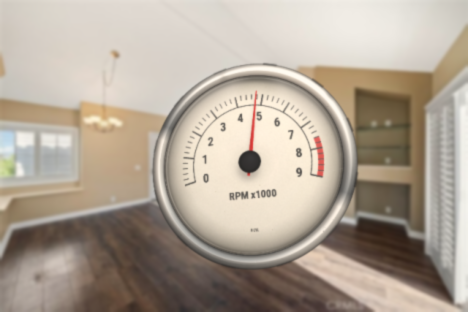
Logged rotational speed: 4800; rpm
